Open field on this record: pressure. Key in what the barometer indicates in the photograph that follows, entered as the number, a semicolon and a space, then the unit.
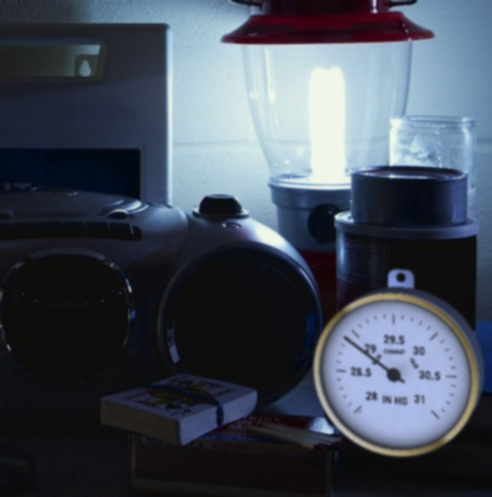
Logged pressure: 28.9; inHg
